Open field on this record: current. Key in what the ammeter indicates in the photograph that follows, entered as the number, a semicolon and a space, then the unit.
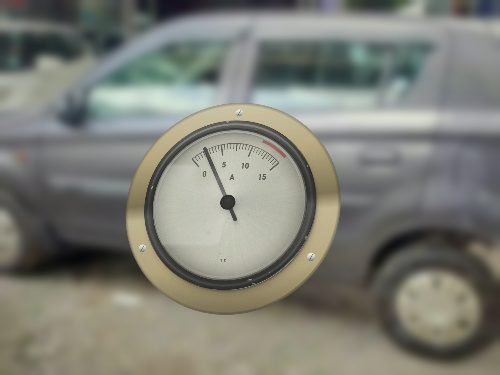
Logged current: 2.5; A
